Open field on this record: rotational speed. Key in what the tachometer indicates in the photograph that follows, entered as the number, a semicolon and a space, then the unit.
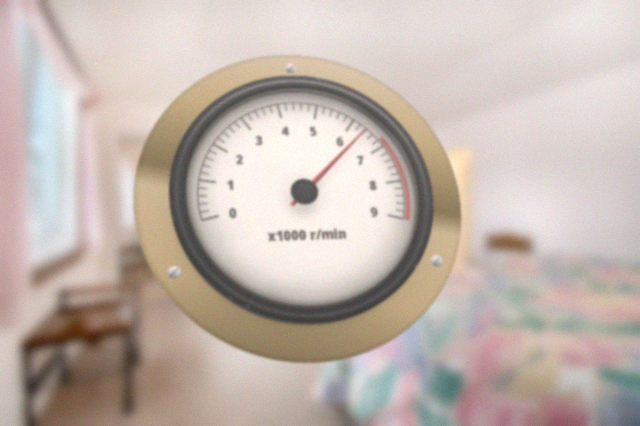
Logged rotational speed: 6400; rpm
